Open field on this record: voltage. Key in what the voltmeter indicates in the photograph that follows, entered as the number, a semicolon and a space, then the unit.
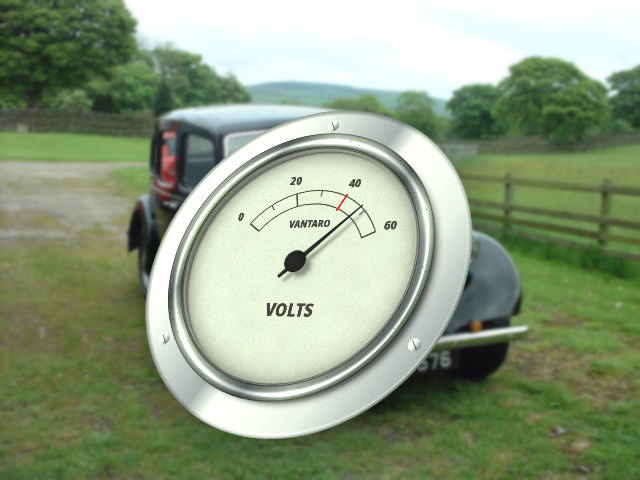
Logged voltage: 50; V
